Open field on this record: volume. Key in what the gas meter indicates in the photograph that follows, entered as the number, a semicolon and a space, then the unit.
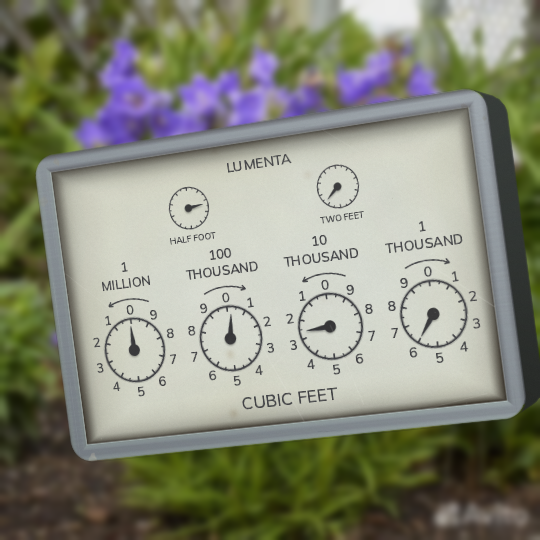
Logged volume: 2600; ft³
